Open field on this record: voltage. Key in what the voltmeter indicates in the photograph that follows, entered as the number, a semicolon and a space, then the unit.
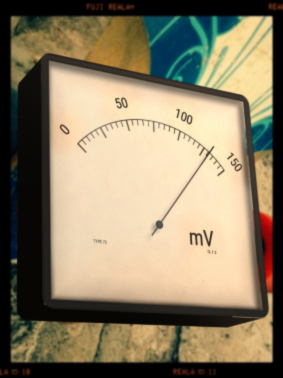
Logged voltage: 130; mV
